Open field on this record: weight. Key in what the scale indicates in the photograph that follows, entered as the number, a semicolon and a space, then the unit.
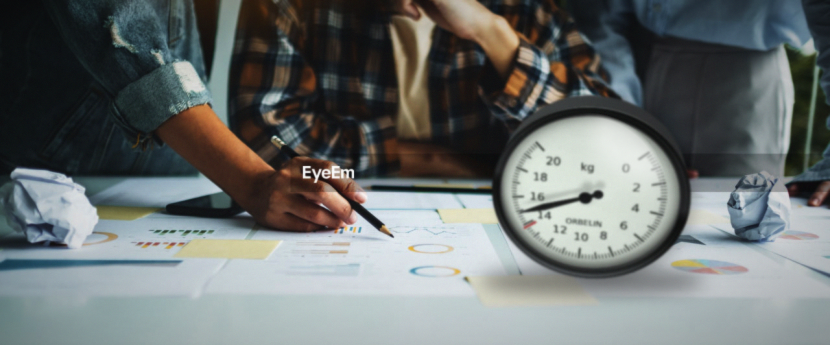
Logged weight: 15; kg
